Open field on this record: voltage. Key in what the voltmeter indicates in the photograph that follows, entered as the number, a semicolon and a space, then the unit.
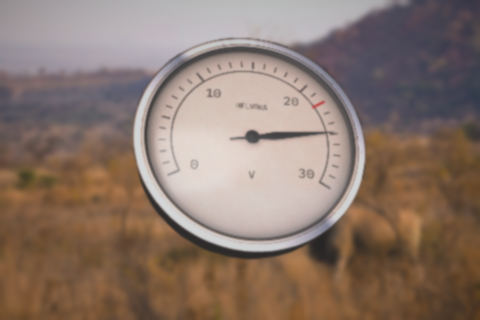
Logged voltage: 25; V
